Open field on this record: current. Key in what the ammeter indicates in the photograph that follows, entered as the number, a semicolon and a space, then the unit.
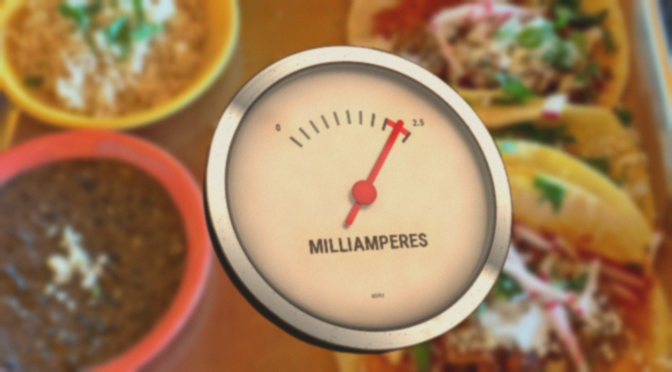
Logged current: 2.25; mA
